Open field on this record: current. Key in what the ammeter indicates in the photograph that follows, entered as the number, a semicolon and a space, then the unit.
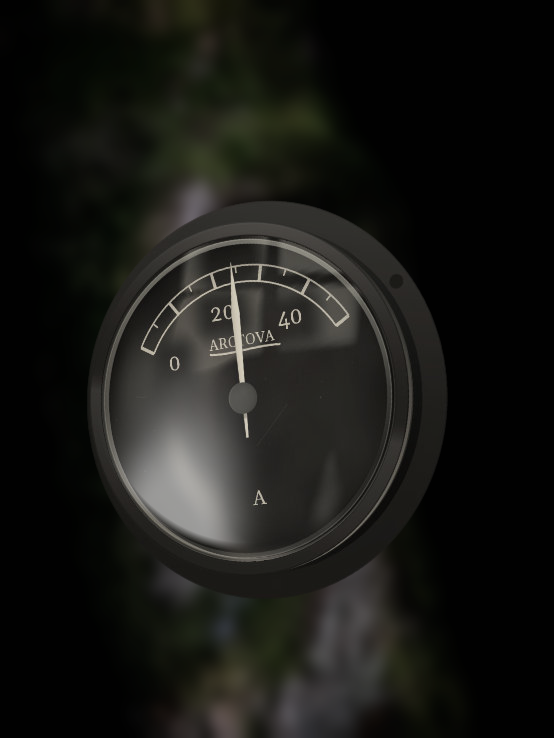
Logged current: 25; A
